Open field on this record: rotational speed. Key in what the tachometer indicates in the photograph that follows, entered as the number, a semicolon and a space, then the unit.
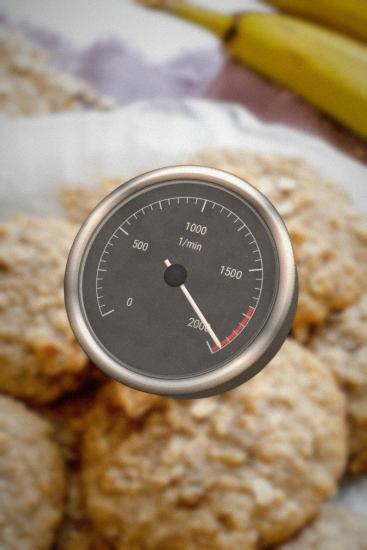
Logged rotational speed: 1950; rpm
